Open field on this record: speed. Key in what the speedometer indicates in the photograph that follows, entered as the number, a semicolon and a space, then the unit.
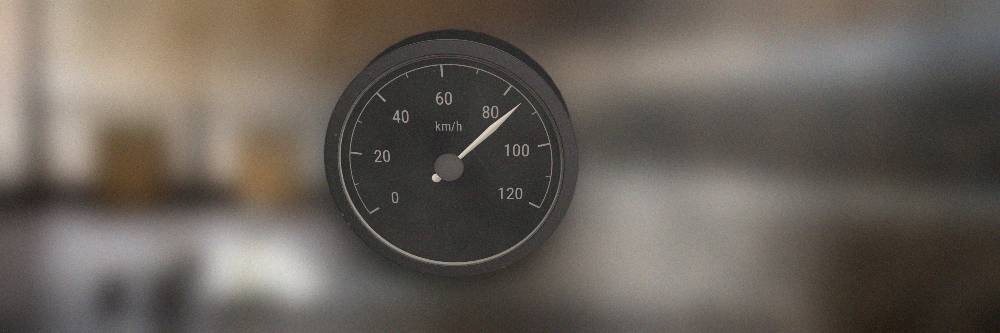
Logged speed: 85; km/h
